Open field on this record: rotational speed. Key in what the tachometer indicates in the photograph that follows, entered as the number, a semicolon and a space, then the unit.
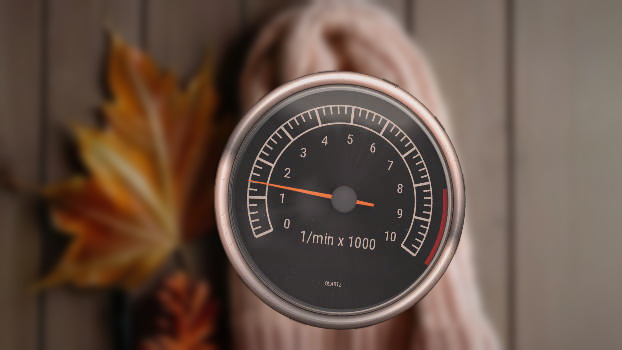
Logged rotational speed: 1400; rpm
